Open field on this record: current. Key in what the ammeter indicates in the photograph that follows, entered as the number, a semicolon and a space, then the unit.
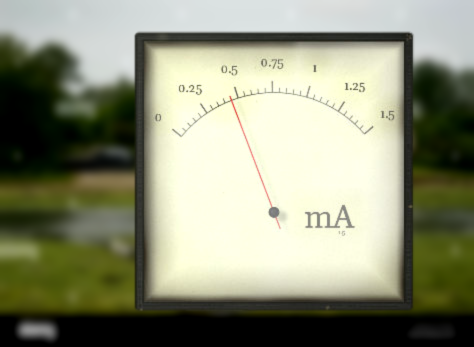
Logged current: 0.45; mA
